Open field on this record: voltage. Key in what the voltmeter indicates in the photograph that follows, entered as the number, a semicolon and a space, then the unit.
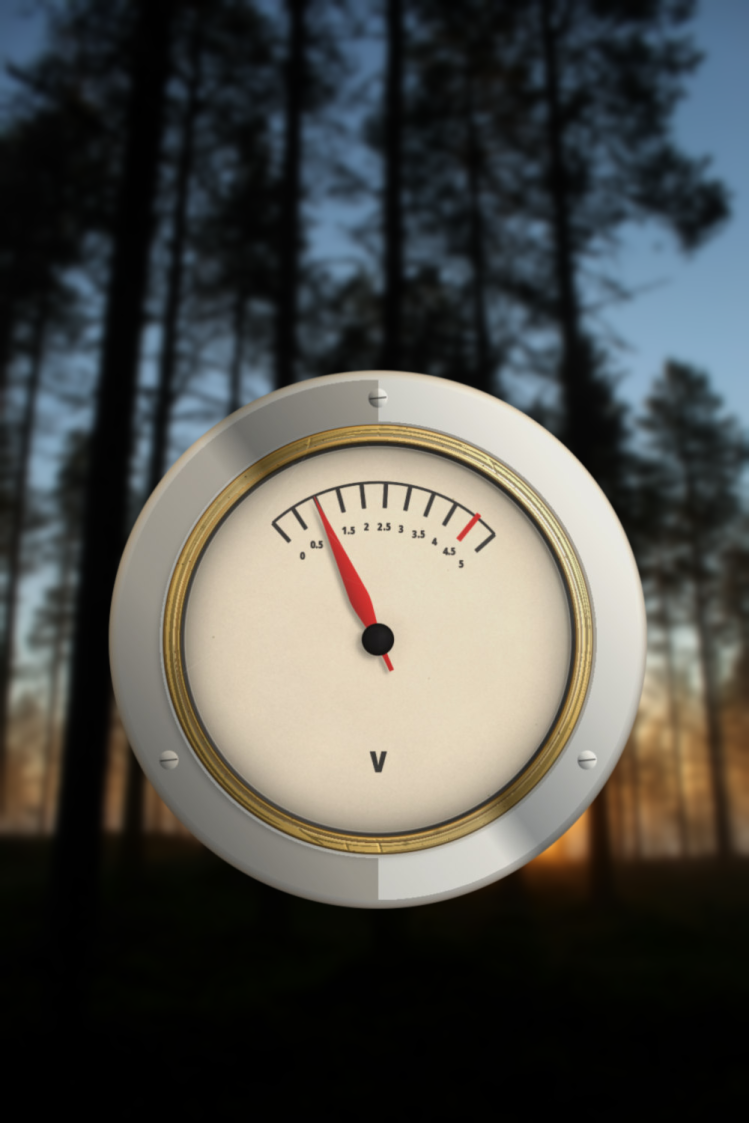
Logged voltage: 1; V
